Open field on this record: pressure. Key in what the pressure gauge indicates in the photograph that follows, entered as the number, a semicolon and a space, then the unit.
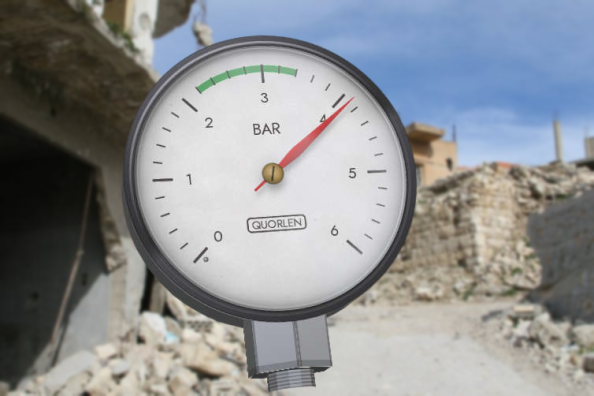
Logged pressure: 4.1; bar
